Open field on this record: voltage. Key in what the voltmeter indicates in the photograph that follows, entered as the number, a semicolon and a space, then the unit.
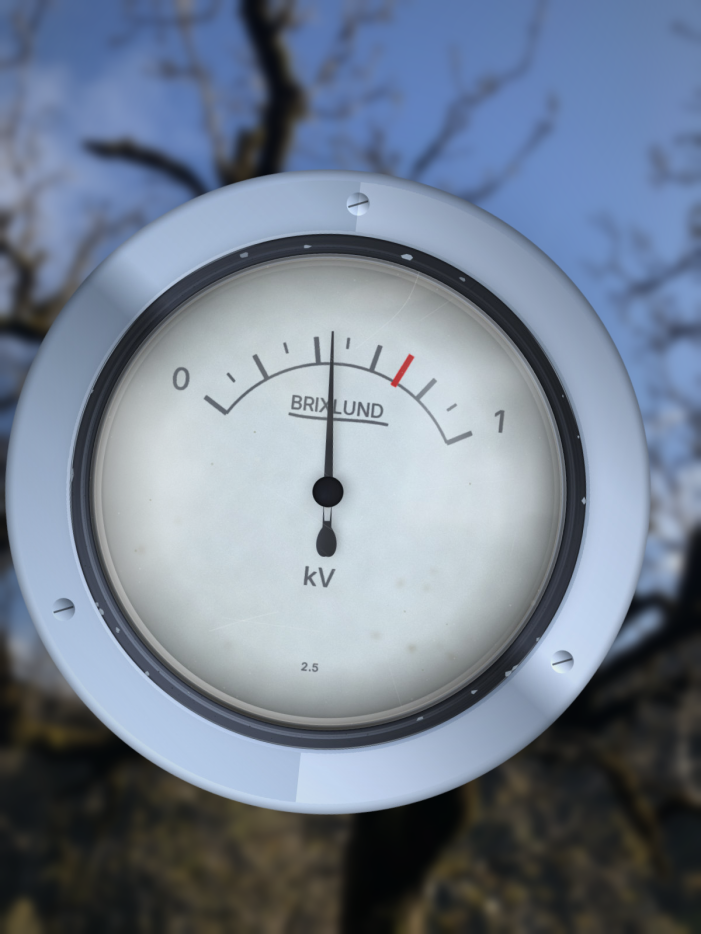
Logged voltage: 0.45; kV
